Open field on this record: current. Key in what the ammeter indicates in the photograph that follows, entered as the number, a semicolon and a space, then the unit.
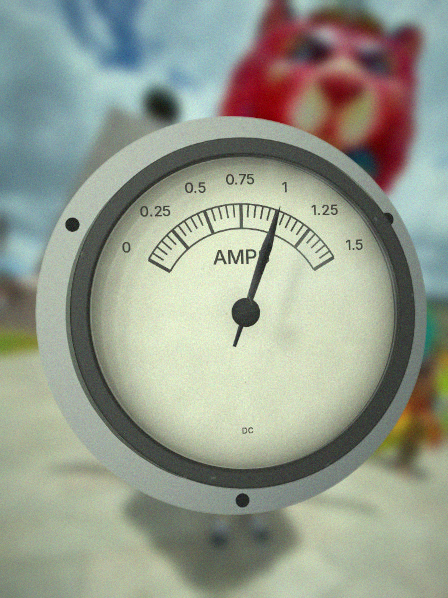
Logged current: 1; A
